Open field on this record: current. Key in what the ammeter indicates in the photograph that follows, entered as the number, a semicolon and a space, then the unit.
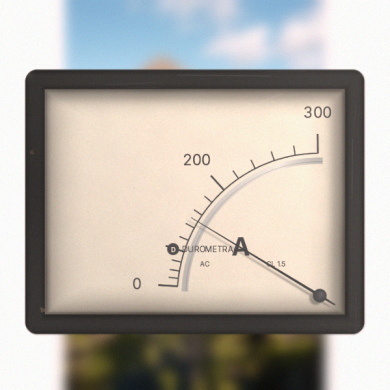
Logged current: 150; A
